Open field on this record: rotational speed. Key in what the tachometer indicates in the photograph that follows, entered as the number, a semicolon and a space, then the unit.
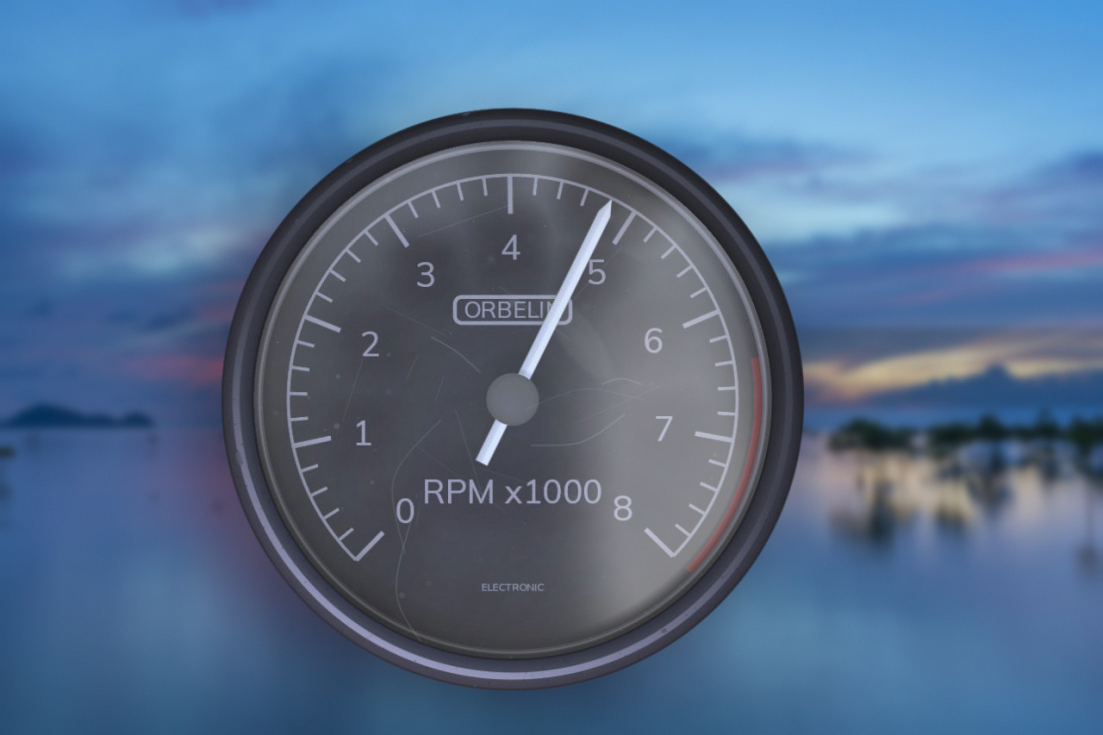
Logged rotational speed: 4800; rpm
